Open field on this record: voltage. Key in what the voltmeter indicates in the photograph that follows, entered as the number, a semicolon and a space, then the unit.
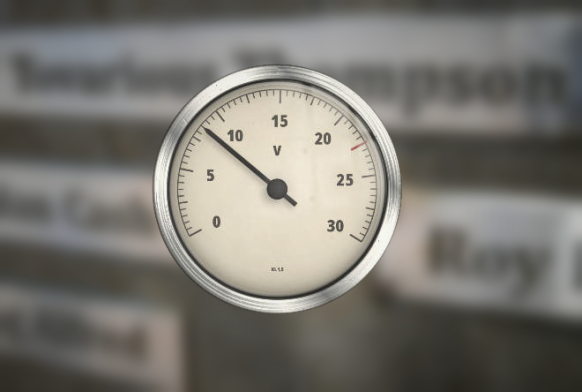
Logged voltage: 8.5; V
